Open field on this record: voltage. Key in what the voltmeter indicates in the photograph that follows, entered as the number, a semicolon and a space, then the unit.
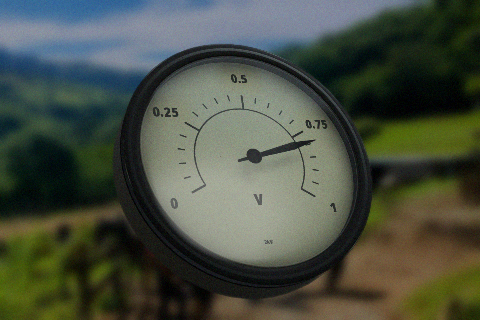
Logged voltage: 0.8; V
